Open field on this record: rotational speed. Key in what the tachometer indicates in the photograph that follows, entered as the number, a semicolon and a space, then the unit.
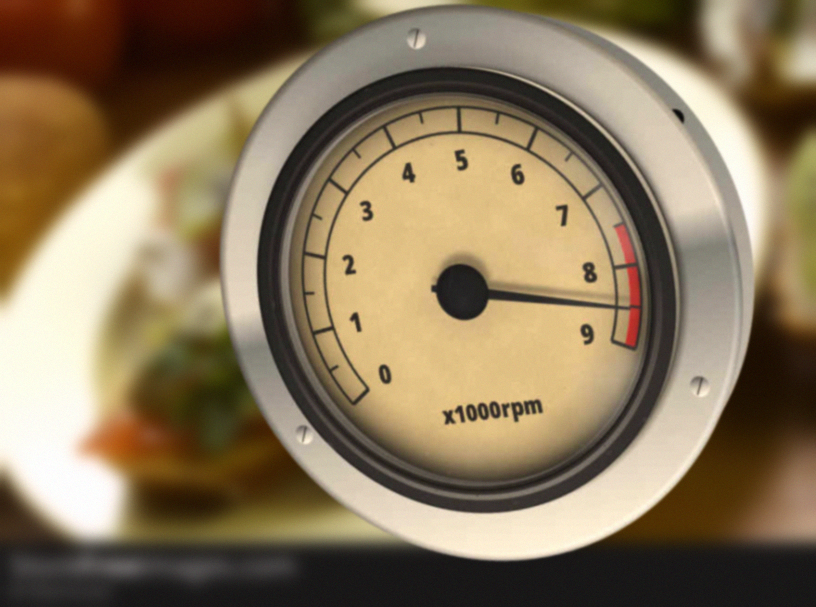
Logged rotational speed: 8500; rpm
